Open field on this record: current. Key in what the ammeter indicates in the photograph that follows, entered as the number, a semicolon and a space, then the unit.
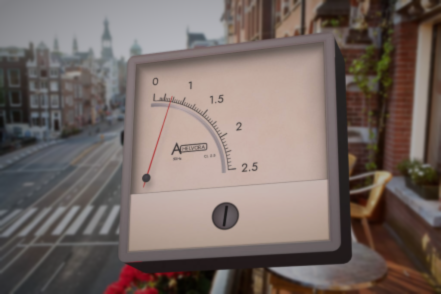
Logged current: 0.75; A
